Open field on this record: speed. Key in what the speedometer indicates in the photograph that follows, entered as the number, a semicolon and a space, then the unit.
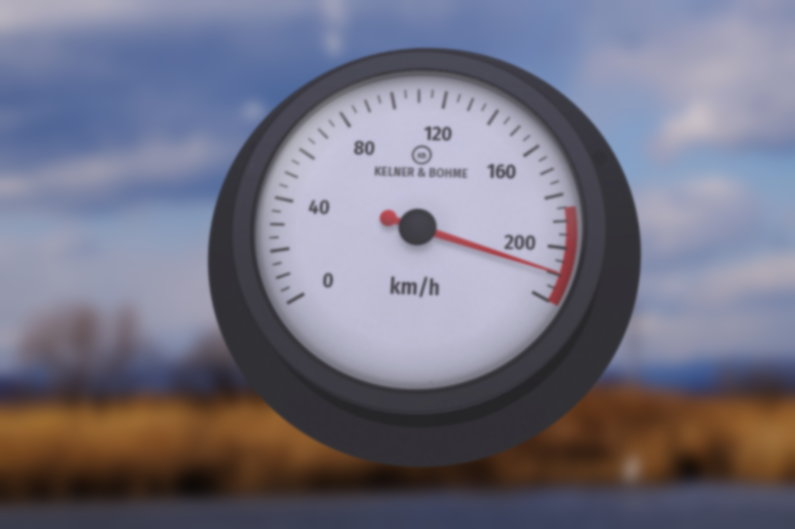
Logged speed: 210; km/h
